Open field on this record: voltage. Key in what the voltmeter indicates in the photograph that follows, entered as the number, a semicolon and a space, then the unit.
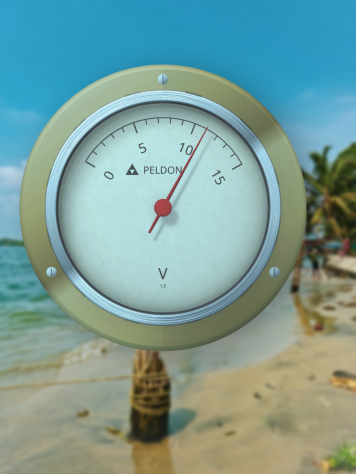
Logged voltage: 11; V
